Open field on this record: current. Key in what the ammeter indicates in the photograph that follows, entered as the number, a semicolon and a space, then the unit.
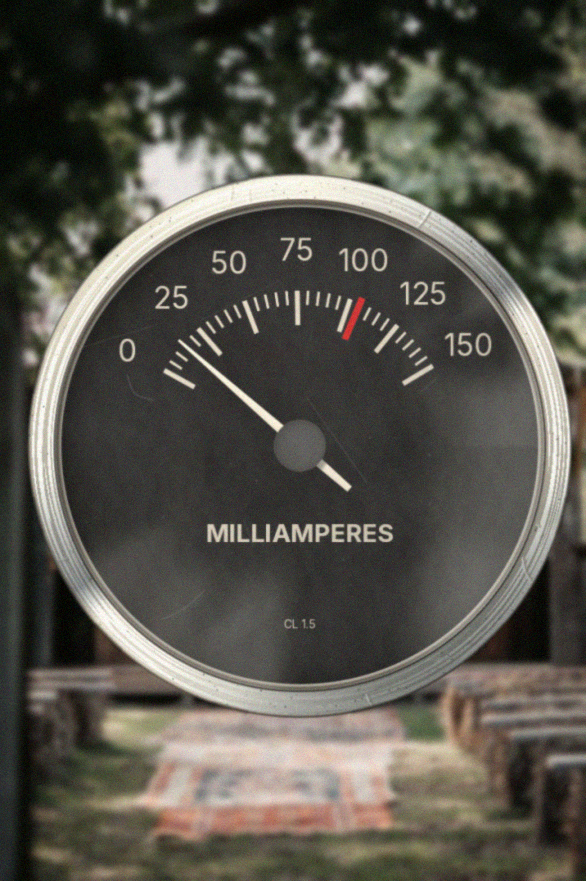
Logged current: 15; mA
